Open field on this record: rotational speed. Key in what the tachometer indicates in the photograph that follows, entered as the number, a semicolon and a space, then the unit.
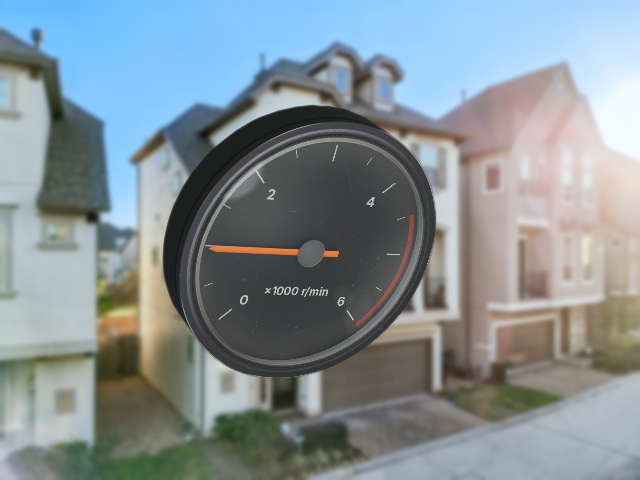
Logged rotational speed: 1000; rpm
